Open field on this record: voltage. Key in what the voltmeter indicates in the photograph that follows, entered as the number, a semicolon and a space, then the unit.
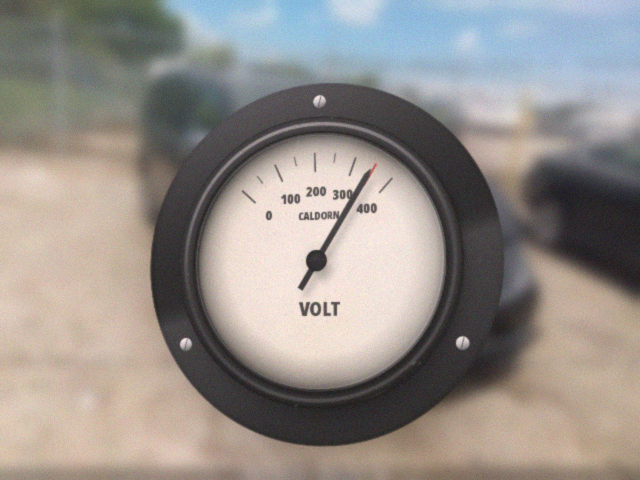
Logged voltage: 350; V
